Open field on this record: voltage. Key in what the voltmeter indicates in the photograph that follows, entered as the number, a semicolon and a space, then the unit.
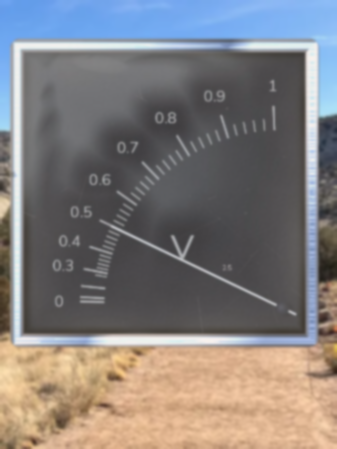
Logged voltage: 0.5; V
